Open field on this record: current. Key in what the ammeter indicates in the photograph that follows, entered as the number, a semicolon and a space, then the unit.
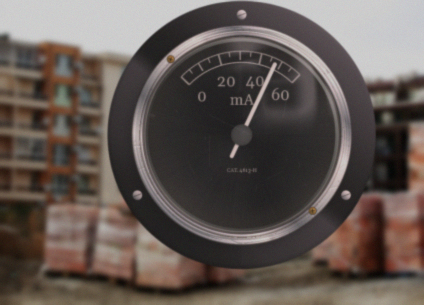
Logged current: 47.5; mA
